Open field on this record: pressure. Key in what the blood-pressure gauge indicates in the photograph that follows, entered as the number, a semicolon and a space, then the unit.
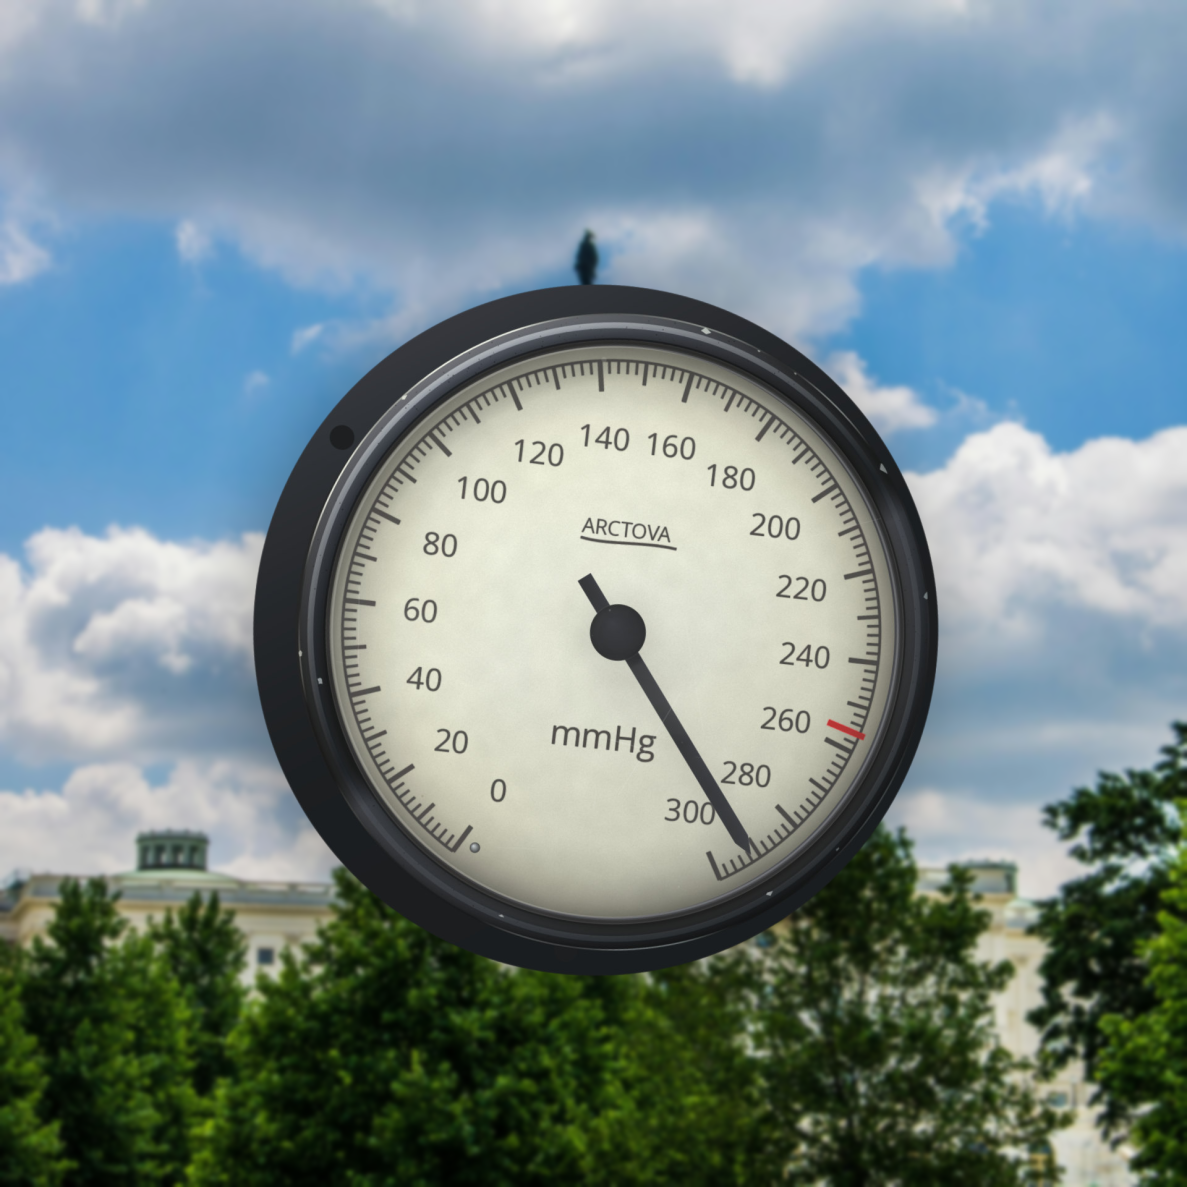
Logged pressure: 292; mmHg
